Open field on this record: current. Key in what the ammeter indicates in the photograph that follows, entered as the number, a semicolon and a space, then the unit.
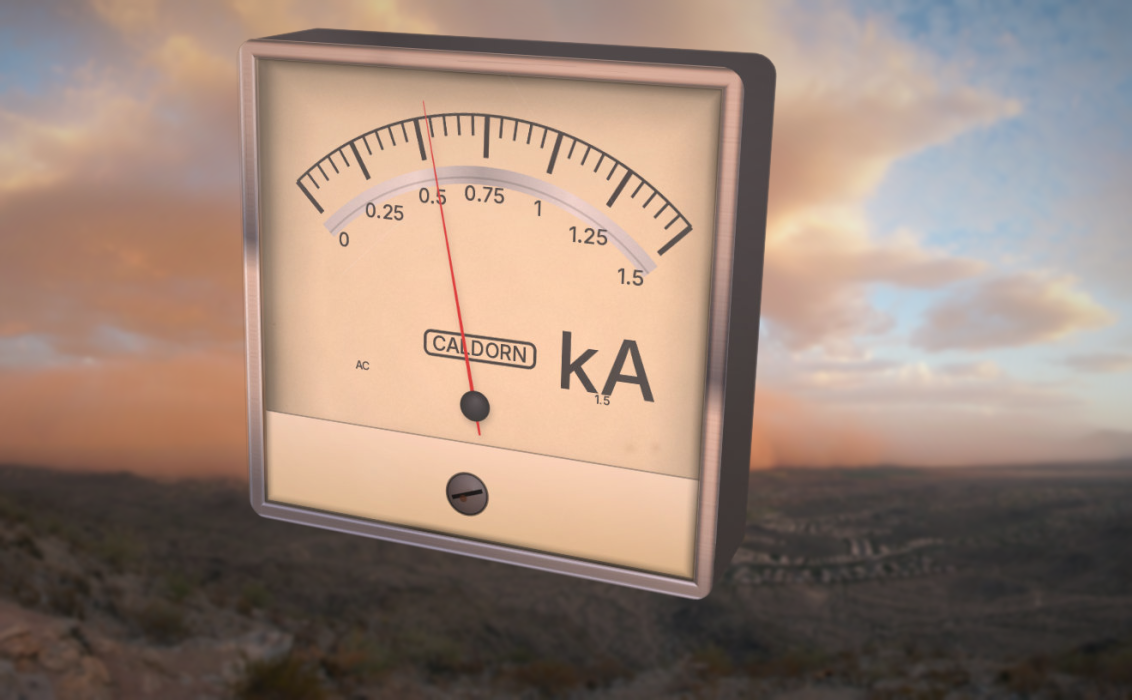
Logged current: 0.55; kA
